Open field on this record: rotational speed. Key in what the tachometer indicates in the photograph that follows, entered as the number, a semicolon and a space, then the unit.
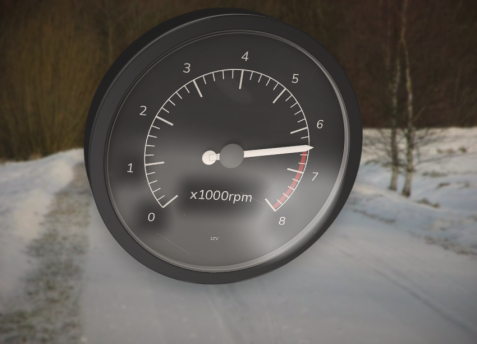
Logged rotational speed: 6400; rpm
